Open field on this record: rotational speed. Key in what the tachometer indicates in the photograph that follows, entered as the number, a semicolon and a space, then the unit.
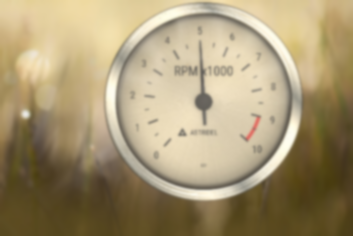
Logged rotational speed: 5000; rpm
